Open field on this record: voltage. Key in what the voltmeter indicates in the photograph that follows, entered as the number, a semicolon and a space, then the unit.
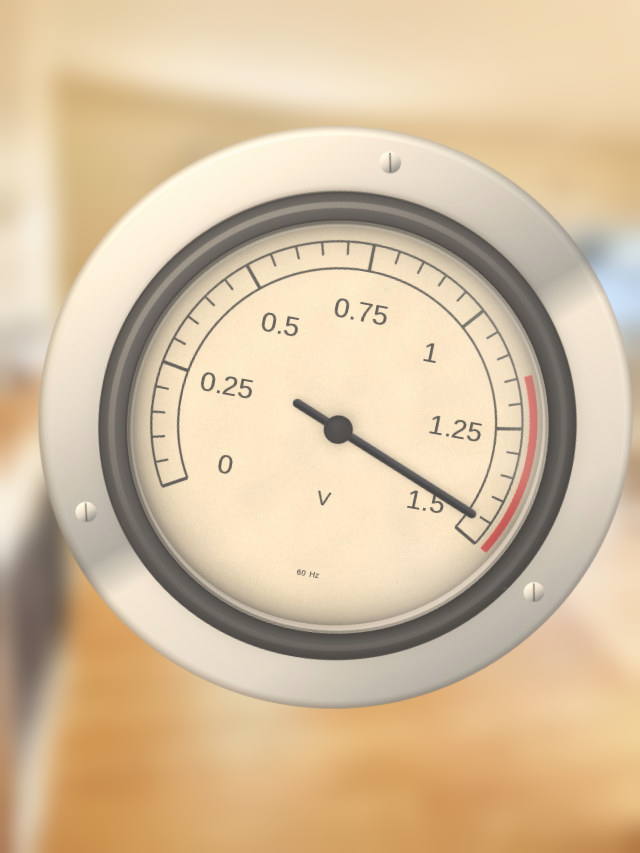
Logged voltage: 1.45; V
